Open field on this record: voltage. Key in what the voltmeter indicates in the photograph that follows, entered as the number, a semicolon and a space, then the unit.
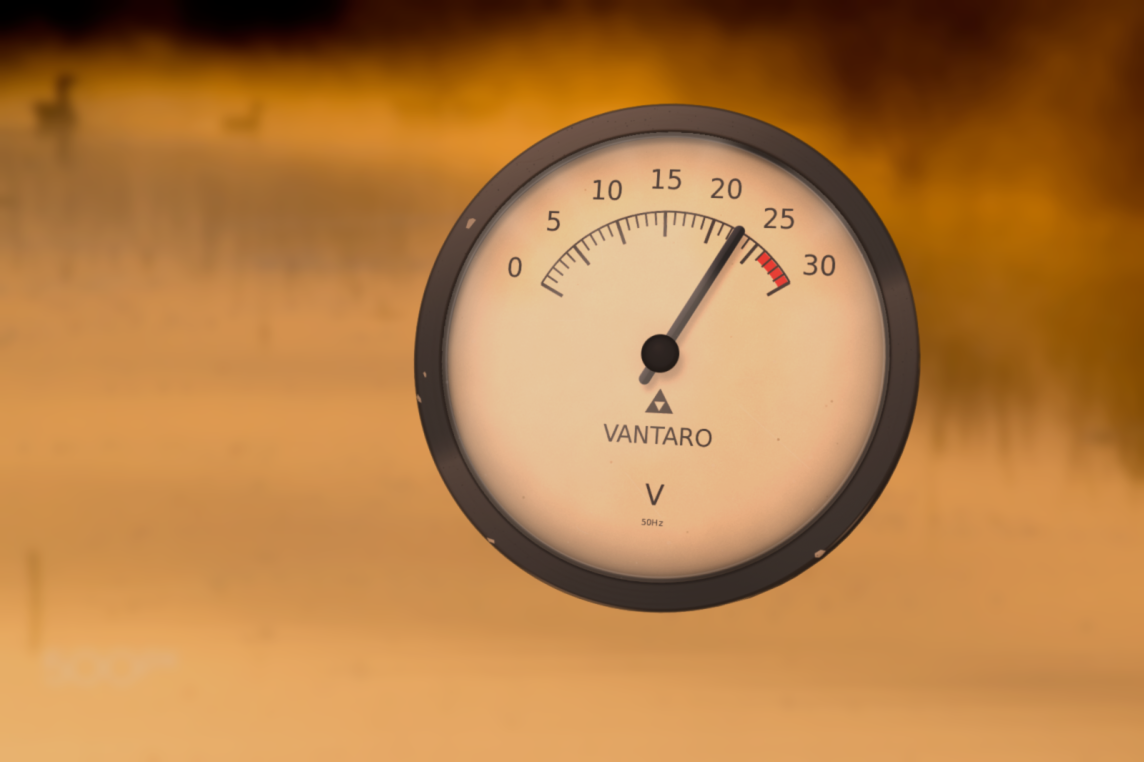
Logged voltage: 23; V
